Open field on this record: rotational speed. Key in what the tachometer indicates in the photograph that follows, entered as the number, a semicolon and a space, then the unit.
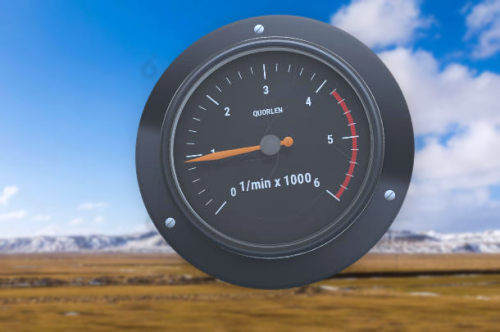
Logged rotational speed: 900; rpm
